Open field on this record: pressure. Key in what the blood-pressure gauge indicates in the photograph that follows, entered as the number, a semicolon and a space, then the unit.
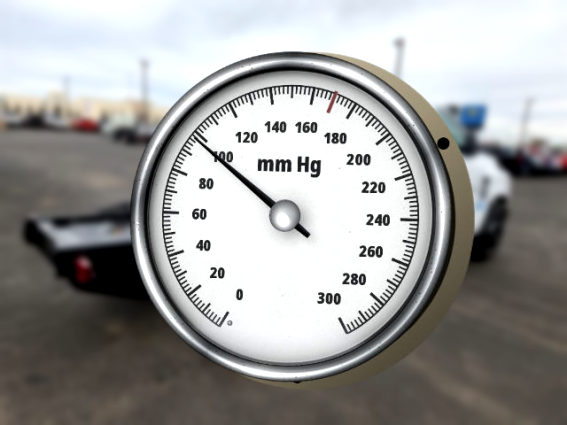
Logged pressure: 98; mmHg
